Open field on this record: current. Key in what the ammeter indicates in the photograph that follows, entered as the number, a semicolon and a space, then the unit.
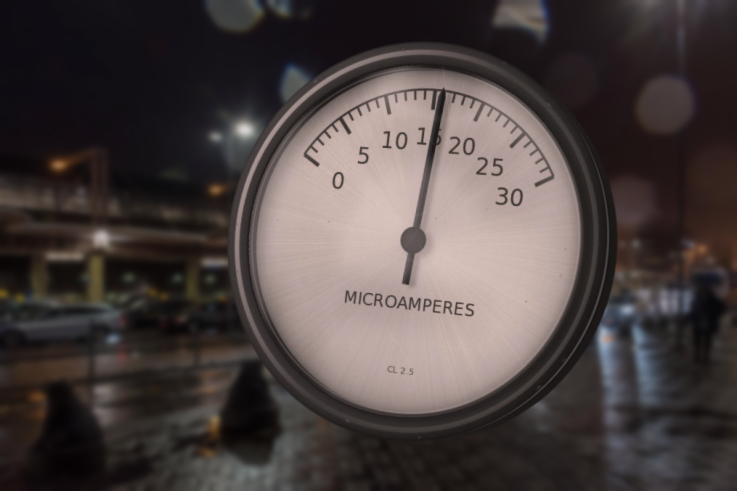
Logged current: 16; µA
